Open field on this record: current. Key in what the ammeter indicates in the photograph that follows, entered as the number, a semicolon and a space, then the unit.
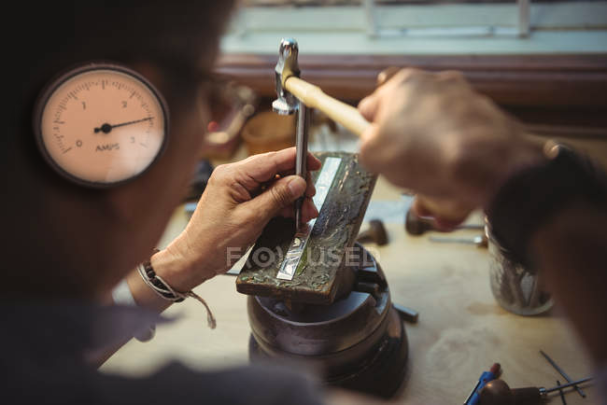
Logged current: 2.5; A
